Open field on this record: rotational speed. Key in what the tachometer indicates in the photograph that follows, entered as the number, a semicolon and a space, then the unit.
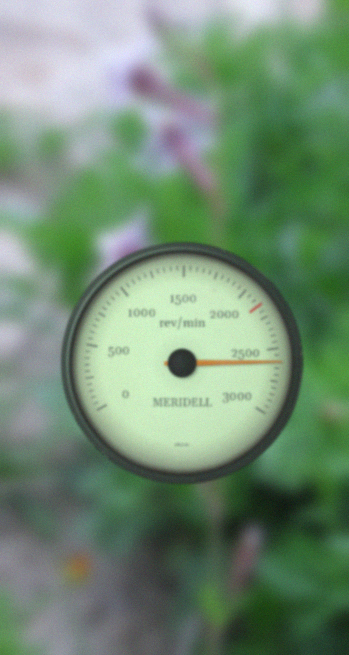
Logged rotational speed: 2600; rpm
